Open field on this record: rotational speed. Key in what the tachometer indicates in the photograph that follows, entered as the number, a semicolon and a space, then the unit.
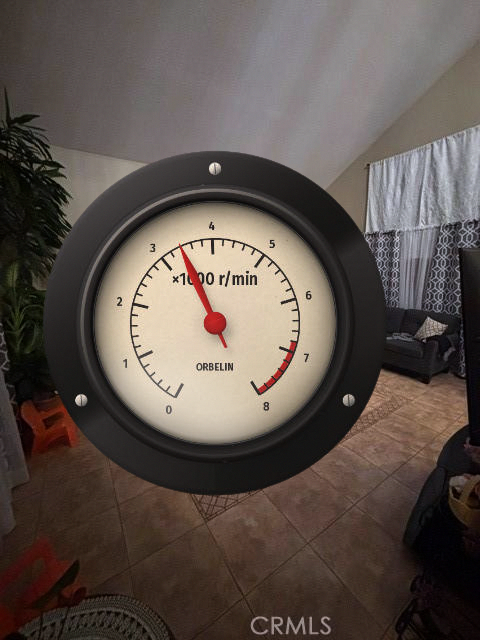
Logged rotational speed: 3400; rpm
